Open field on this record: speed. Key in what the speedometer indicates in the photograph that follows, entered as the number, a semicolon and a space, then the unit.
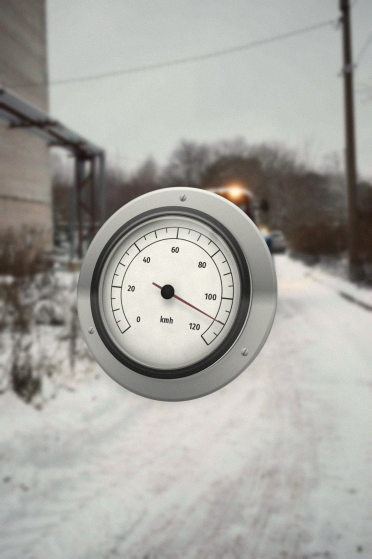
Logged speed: 110; km/h
